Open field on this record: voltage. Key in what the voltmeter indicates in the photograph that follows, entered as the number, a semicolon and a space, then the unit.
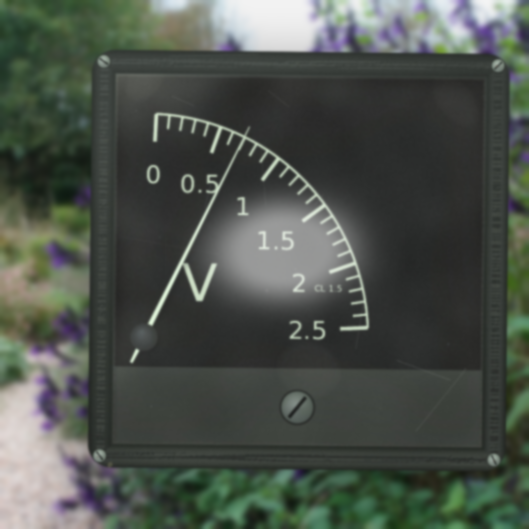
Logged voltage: 0.7; V
